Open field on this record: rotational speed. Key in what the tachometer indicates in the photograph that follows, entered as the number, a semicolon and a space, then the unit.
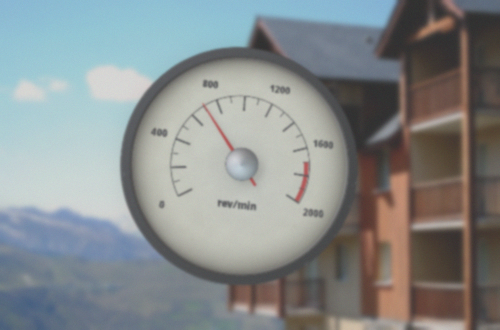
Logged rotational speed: 700; rpm
